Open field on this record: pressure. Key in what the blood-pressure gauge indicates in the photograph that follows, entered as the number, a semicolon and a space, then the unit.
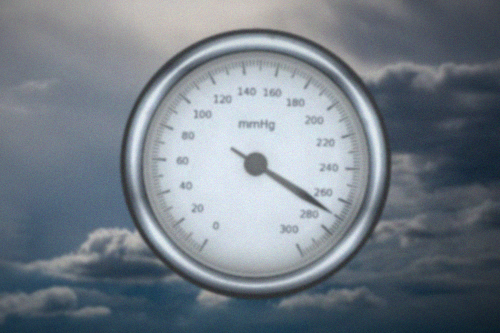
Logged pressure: 270; mmHg
